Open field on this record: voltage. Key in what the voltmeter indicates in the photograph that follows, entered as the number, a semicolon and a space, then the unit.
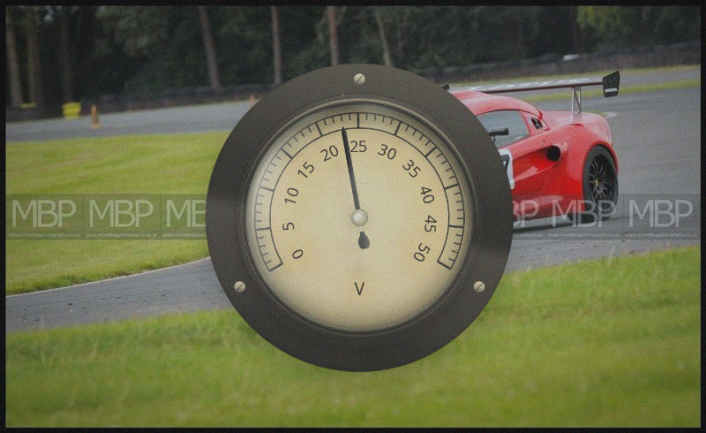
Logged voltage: 23; V
